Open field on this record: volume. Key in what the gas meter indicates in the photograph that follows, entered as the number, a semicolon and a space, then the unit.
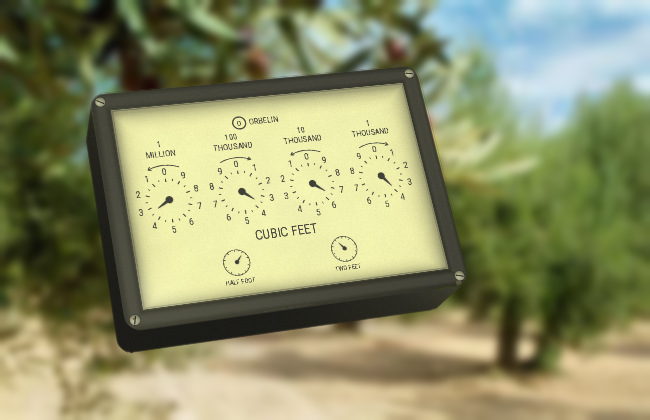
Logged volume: 336400; ft³
